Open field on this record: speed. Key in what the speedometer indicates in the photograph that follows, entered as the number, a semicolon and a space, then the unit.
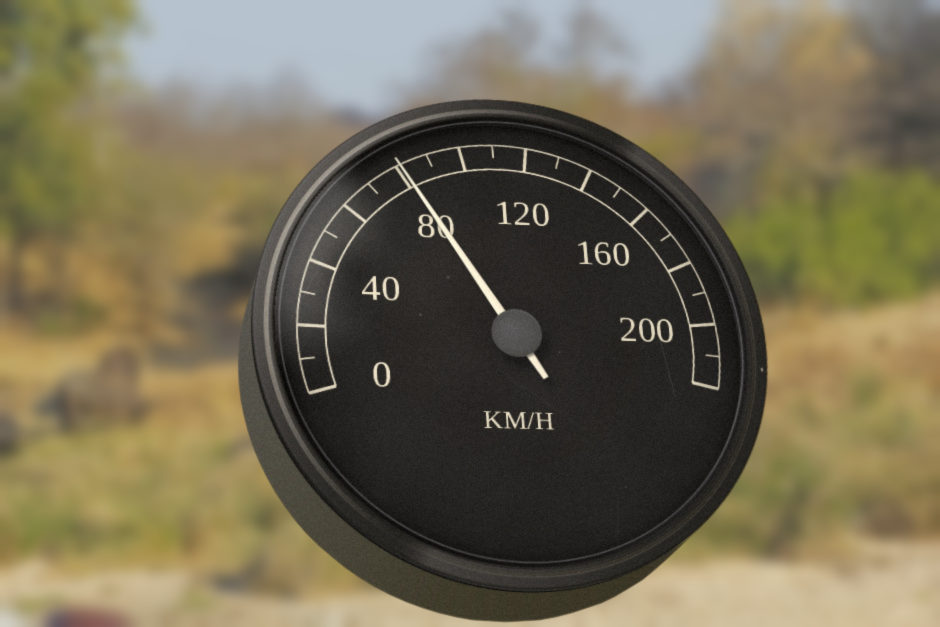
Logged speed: 80; km/h
